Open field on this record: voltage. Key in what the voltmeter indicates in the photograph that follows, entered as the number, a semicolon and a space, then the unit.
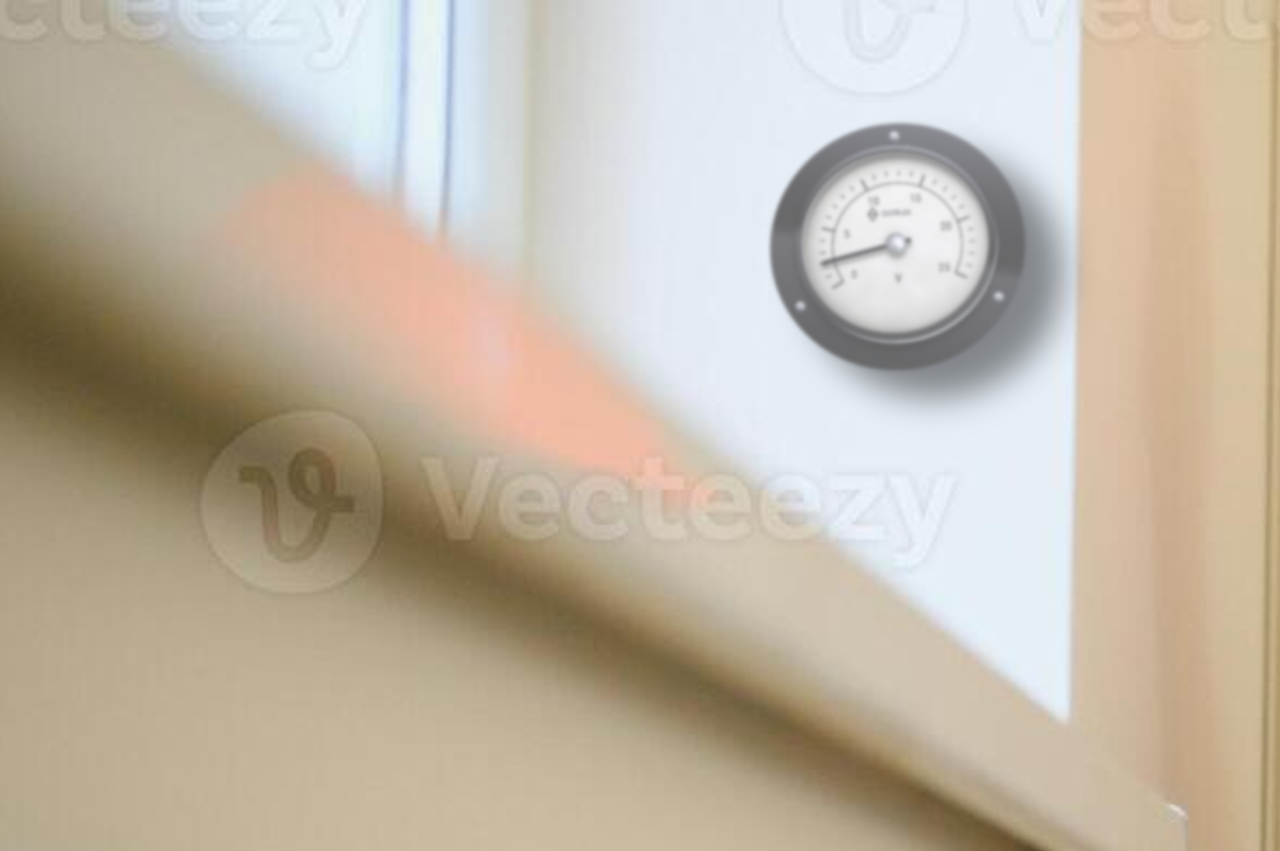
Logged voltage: 2; V
